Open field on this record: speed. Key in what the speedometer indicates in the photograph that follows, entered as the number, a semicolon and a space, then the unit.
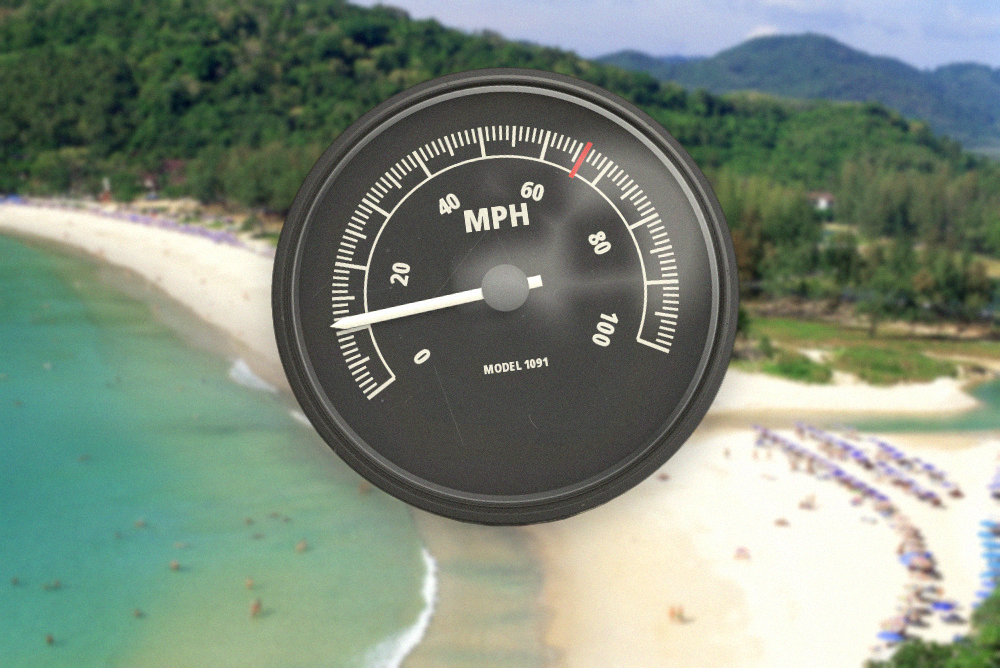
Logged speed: 11; mph
